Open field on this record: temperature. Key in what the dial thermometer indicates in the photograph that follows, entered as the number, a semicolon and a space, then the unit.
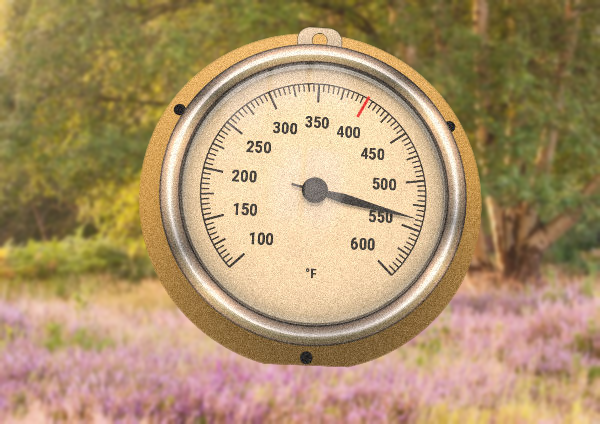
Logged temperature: 540; °F
